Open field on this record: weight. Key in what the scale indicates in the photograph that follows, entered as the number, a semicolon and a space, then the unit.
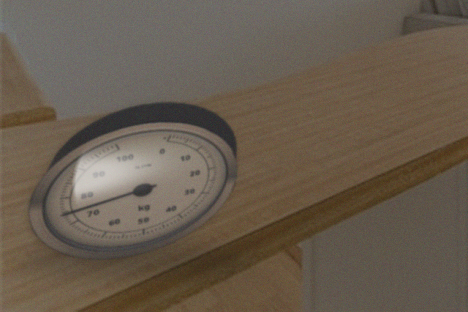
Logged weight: 75; kg
